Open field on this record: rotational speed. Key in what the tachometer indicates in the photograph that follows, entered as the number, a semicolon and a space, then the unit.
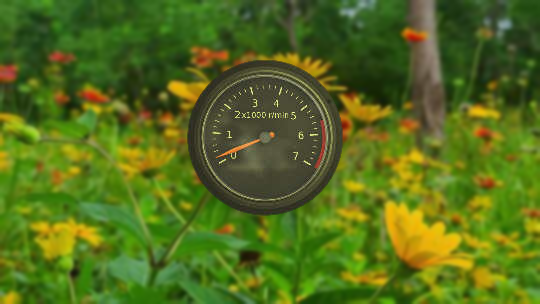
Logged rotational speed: 200; rpm
